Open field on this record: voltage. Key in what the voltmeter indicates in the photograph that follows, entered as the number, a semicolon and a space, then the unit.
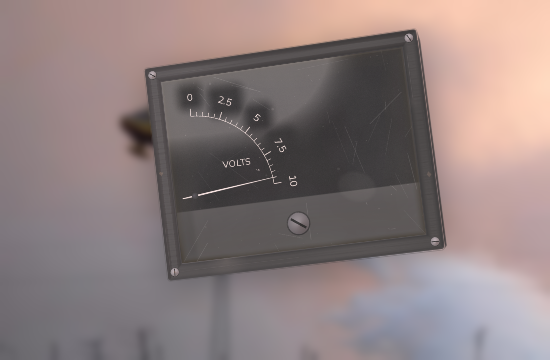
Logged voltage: 9.5; V
